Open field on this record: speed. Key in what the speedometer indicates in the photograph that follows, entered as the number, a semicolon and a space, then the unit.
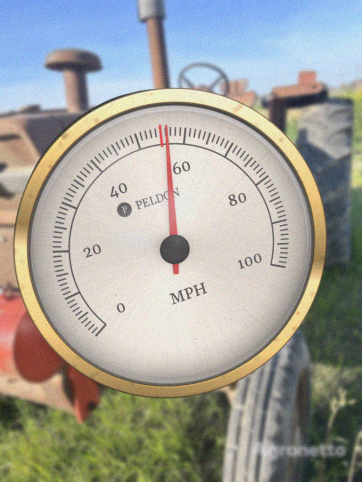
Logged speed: 56; mph
